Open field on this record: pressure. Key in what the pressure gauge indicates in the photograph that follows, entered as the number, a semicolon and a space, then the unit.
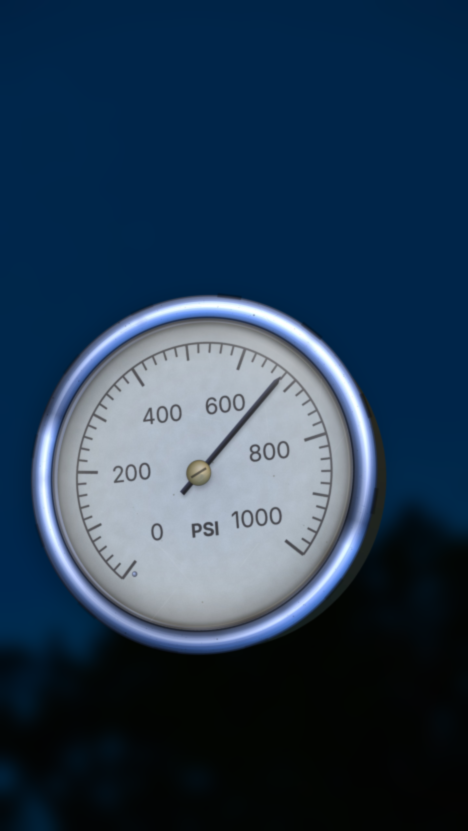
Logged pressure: 680; psi
